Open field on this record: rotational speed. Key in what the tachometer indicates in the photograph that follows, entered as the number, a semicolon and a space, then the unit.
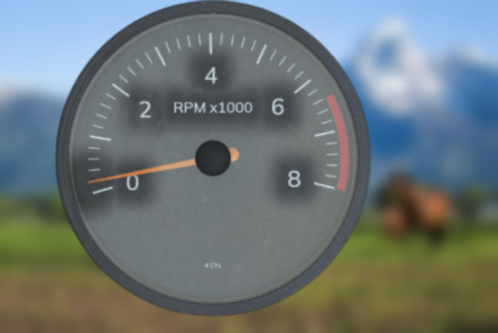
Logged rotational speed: 200; rpm
